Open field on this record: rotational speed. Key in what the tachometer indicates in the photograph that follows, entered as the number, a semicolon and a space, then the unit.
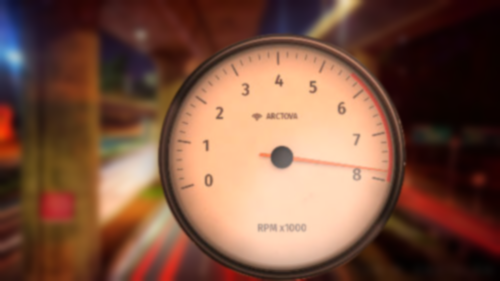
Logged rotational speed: 7800; rpm
